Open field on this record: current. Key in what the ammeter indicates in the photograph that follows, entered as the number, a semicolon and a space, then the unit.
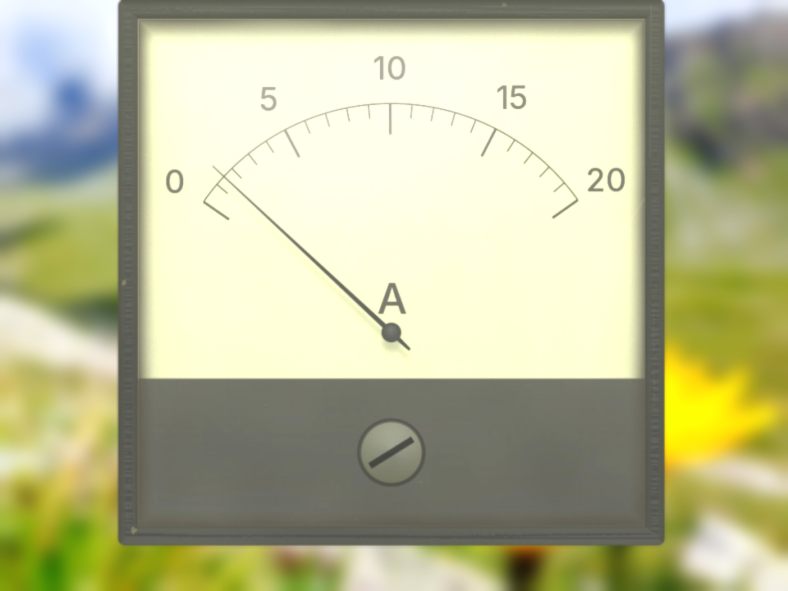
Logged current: 1.5; A
